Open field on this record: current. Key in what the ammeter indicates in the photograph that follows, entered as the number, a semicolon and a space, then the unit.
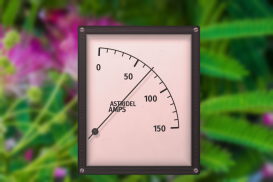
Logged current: 70; A
